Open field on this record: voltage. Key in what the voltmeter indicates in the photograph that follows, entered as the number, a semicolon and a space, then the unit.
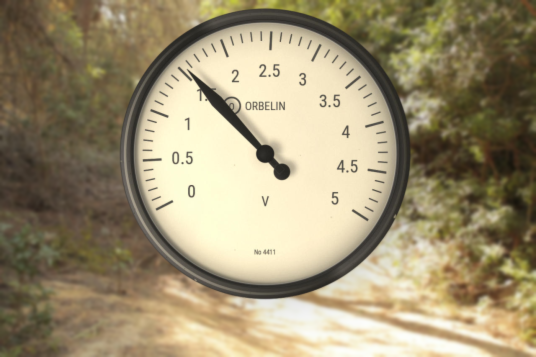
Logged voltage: 1.55; V
